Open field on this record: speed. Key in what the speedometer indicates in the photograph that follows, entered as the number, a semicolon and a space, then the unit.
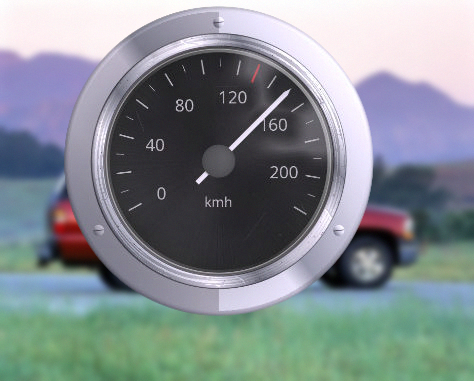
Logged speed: 150; km/h
